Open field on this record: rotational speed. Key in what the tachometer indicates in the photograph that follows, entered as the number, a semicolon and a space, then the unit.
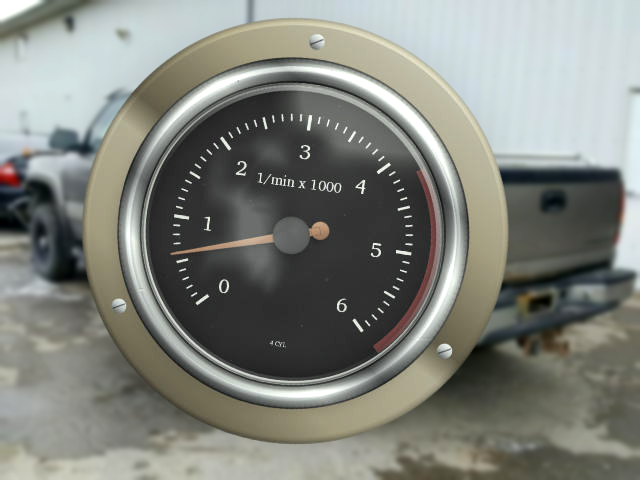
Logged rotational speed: 600; rpm
